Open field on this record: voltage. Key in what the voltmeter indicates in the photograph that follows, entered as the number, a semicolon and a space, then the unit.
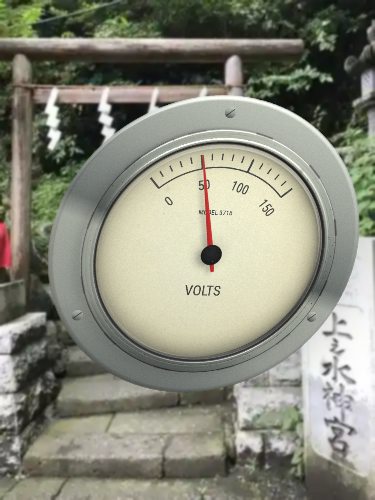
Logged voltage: 50; V
